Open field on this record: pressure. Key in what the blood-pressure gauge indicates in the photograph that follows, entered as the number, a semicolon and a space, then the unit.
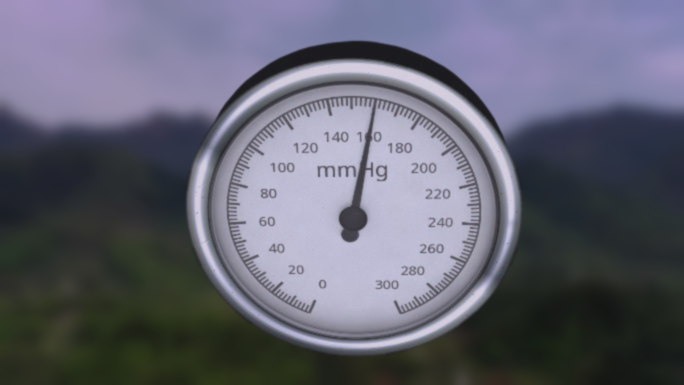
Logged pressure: 160; mmHg
